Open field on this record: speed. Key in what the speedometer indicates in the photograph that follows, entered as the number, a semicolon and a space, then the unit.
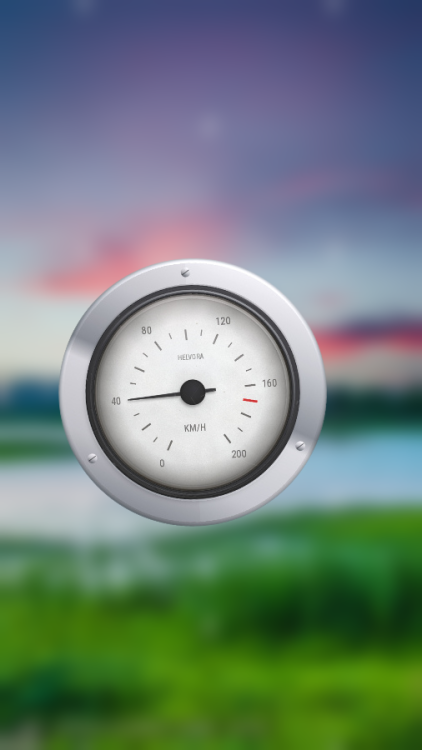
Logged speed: 40; km/h
